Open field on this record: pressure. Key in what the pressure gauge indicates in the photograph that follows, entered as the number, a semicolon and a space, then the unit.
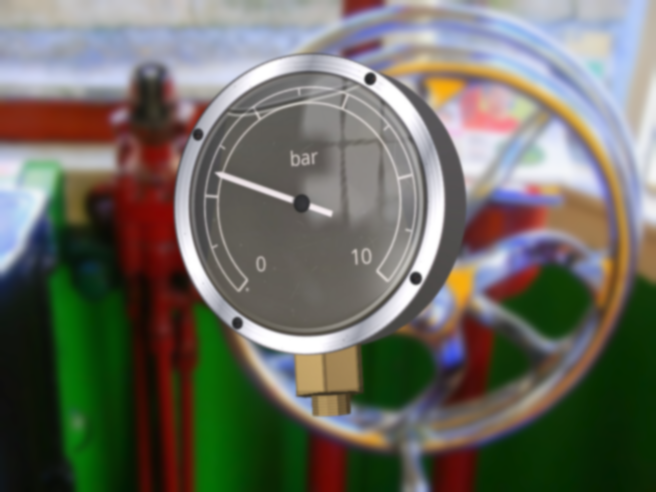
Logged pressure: 2.5; bar
